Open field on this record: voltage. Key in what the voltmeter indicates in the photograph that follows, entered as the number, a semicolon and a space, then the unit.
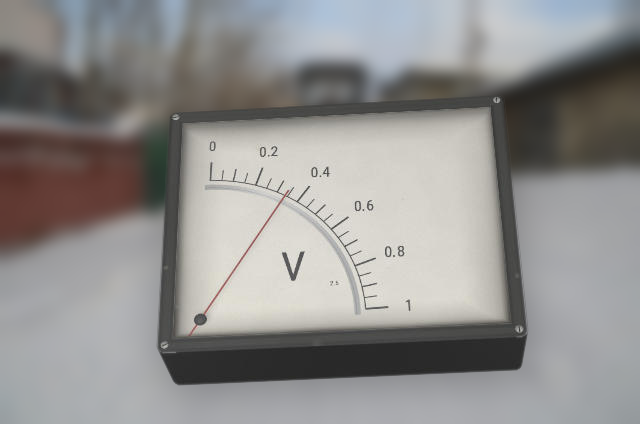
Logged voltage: 0.35; V
